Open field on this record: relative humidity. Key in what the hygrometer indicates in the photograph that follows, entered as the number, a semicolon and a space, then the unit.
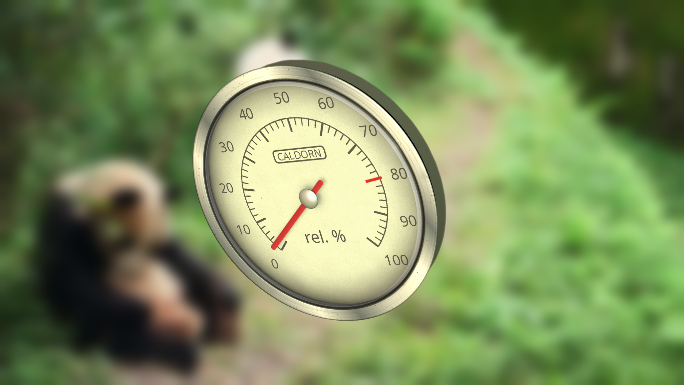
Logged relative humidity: 2; %
